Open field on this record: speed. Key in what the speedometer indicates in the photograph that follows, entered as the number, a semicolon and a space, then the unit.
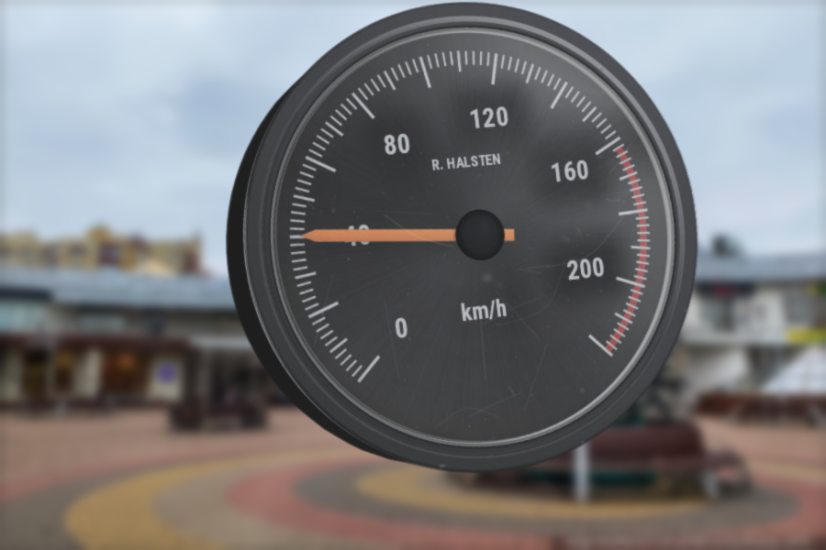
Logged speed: 40; km/h
